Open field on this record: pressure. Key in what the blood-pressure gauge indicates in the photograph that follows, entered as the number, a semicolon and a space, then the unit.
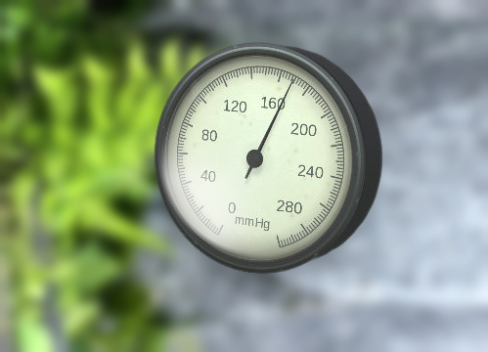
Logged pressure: 170; mmHg
